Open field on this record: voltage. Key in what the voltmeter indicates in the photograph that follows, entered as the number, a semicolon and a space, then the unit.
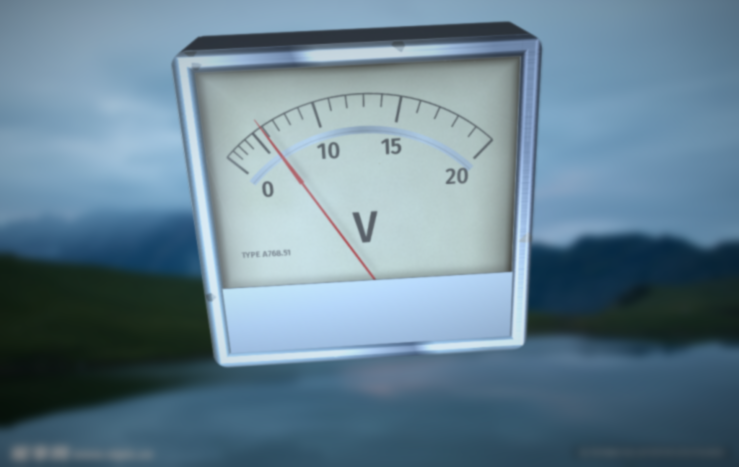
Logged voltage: 6; V
